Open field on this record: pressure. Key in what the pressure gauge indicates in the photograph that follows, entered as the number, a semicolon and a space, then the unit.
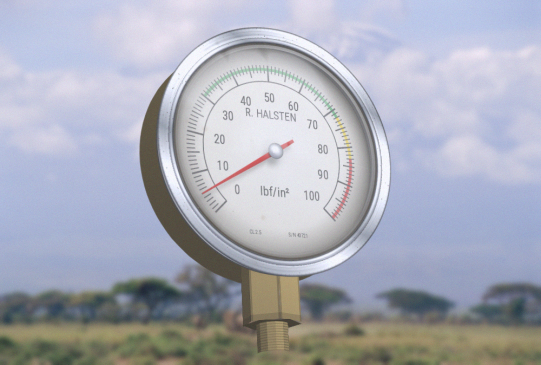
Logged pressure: 5; psi
